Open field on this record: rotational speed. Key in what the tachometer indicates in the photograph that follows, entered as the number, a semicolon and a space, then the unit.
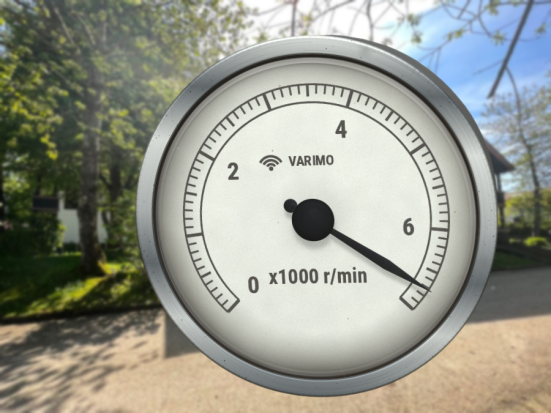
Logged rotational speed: 6700; rpm
